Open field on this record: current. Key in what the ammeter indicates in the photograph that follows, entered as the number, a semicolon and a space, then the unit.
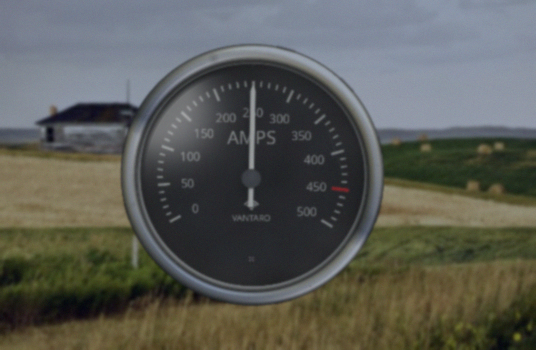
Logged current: 250; A
